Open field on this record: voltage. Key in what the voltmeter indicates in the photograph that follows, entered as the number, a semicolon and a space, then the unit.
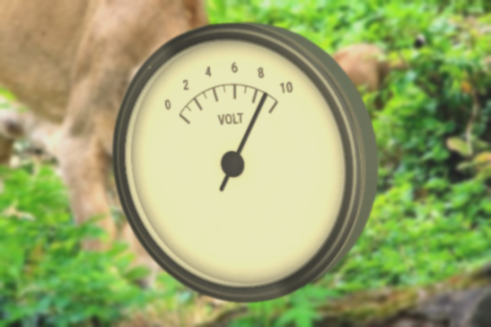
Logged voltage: 9; V
